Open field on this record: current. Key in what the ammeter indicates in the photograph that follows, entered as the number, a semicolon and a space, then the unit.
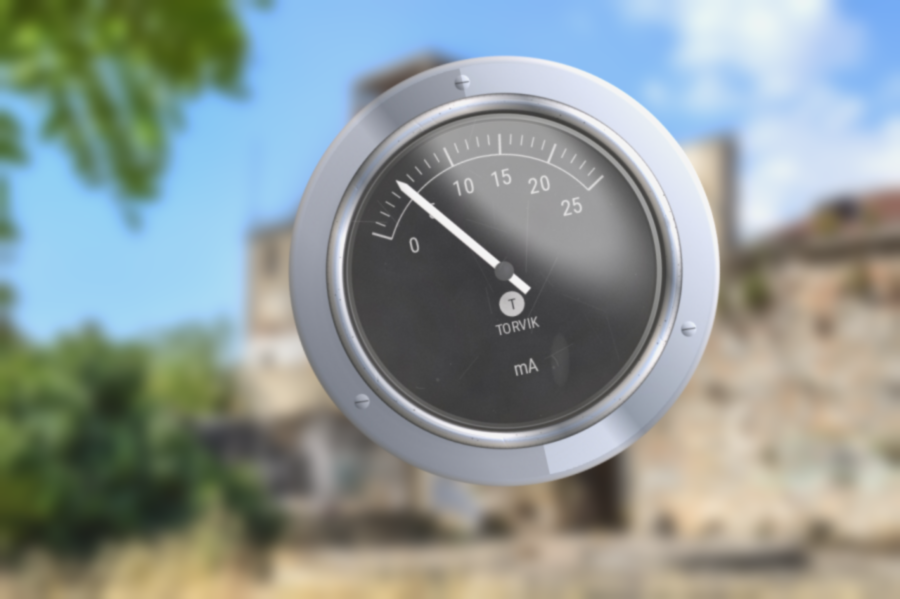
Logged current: 5; mA
